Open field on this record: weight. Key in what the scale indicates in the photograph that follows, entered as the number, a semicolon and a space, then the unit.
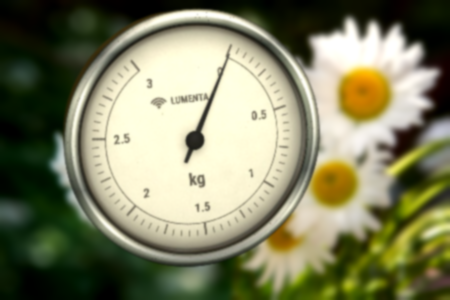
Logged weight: 0; kg
